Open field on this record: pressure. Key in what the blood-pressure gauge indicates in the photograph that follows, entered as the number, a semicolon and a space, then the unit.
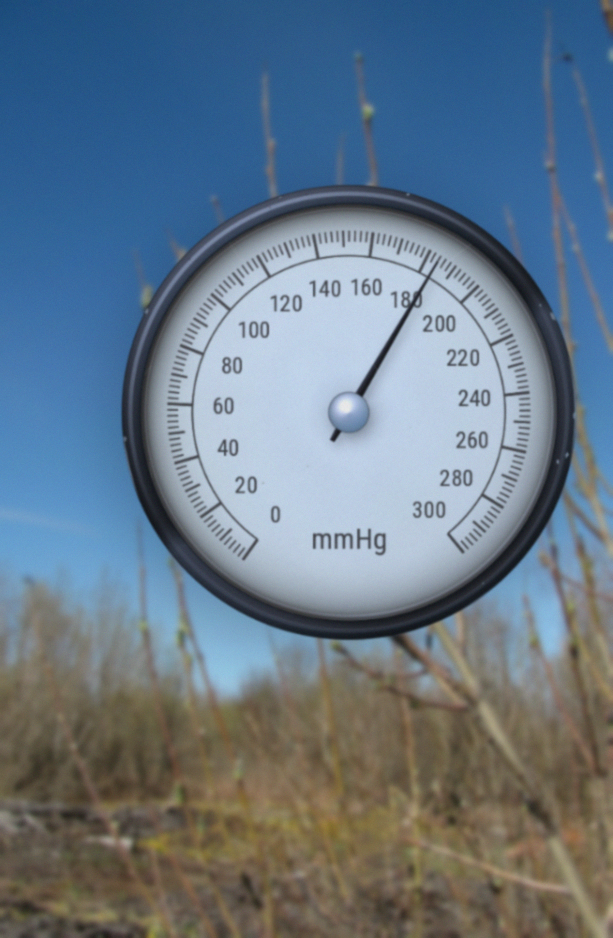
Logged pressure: 184; mmHg
